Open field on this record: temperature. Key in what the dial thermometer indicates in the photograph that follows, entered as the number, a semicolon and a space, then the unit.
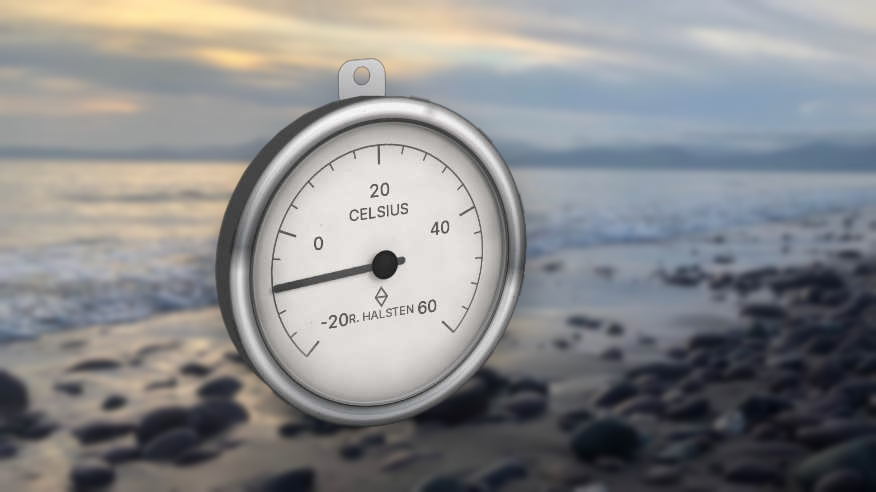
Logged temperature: -8; °C
